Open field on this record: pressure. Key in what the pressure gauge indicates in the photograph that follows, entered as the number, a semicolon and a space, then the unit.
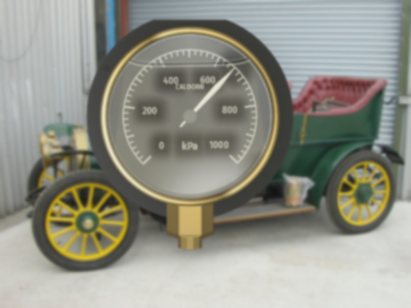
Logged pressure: 660; kPa
